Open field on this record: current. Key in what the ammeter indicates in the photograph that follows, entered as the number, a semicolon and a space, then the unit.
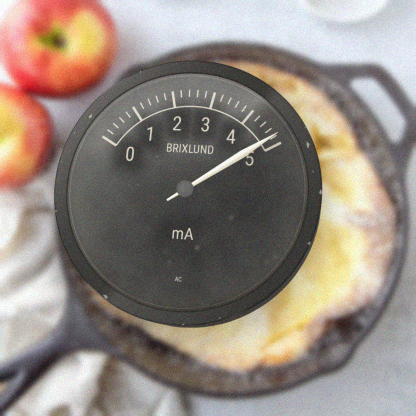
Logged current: 4.8; mA
